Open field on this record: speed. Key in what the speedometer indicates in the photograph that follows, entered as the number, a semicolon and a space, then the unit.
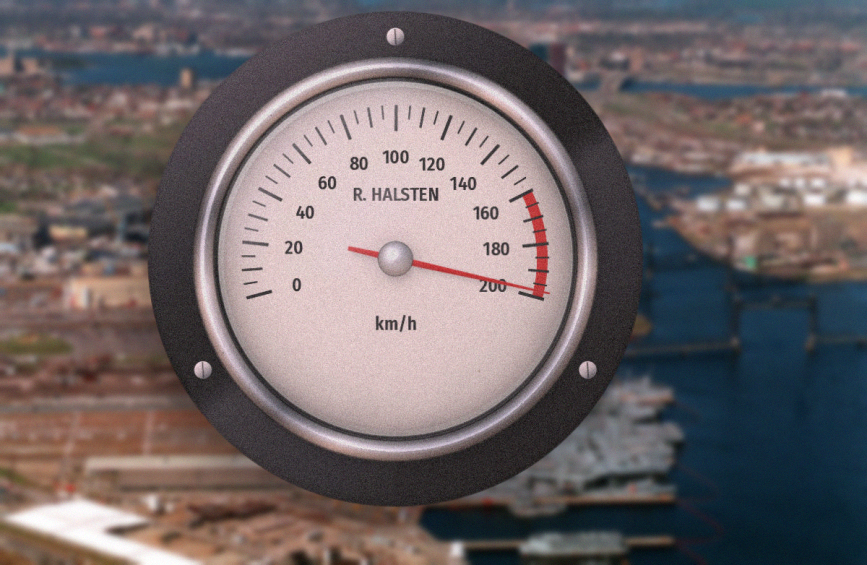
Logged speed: 197.5; km/h
